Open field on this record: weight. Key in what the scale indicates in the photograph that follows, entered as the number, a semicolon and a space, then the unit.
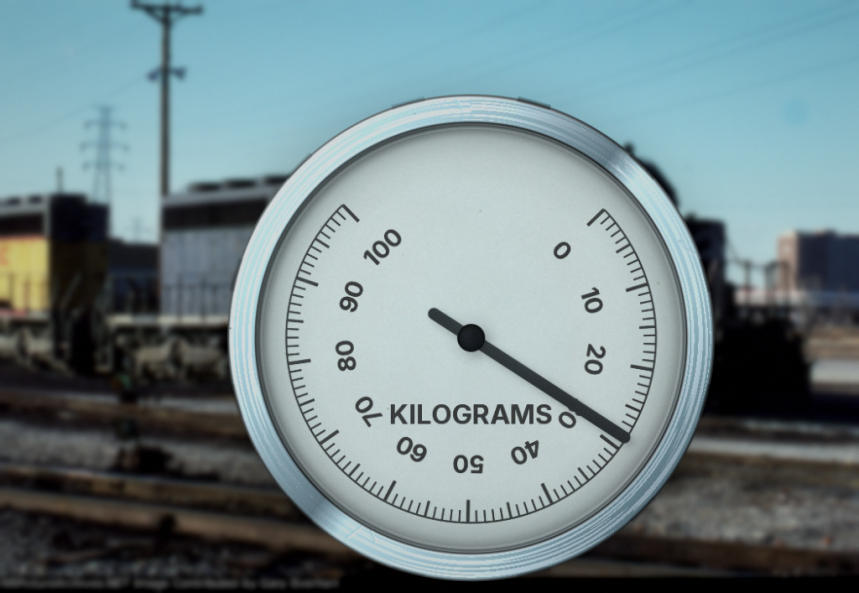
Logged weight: 28.5; kg
